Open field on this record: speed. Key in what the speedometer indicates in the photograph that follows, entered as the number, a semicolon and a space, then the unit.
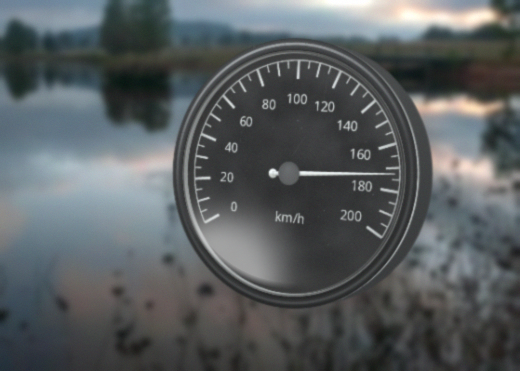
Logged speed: 172.5; km/h
